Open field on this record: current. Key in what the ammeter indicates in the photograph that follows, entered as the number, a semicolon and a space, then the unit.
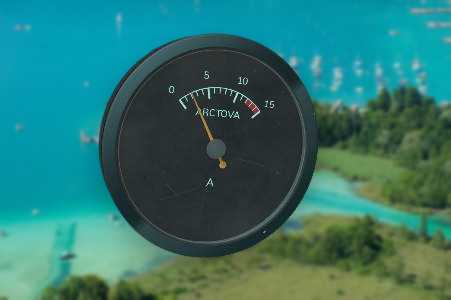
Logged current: 2; A
